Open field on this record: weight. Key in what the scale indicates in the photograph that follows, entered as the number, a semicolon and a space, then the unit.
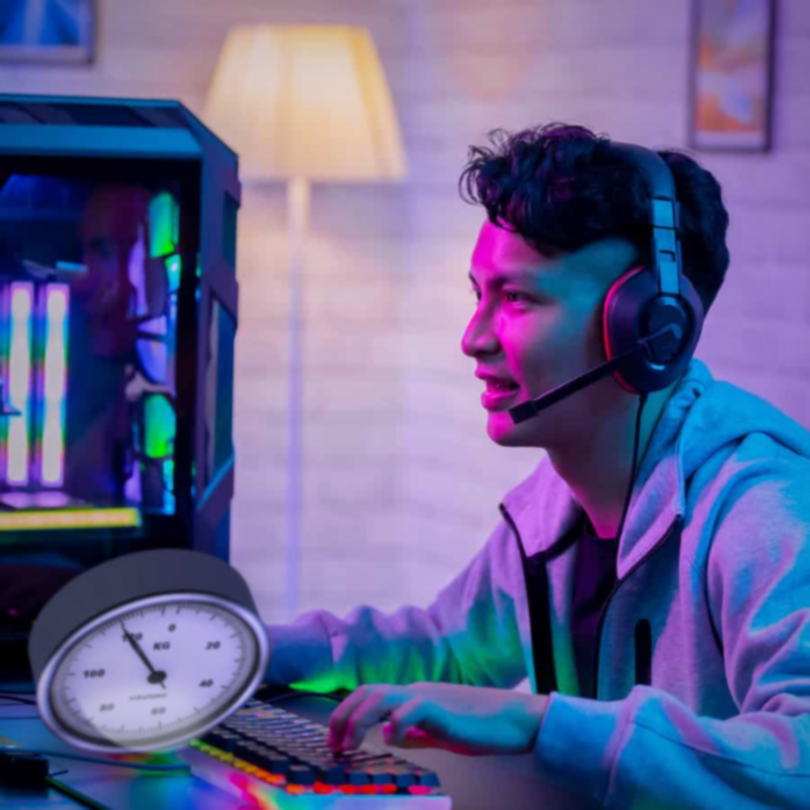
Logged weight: 120; kg
